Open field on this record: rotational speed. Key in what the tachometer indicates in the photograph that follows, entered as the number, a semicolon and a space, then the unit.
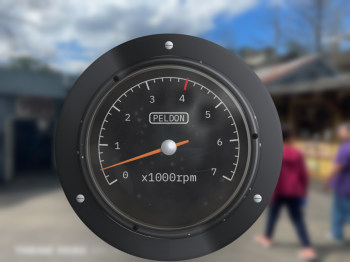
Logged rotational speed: 400; rpm
